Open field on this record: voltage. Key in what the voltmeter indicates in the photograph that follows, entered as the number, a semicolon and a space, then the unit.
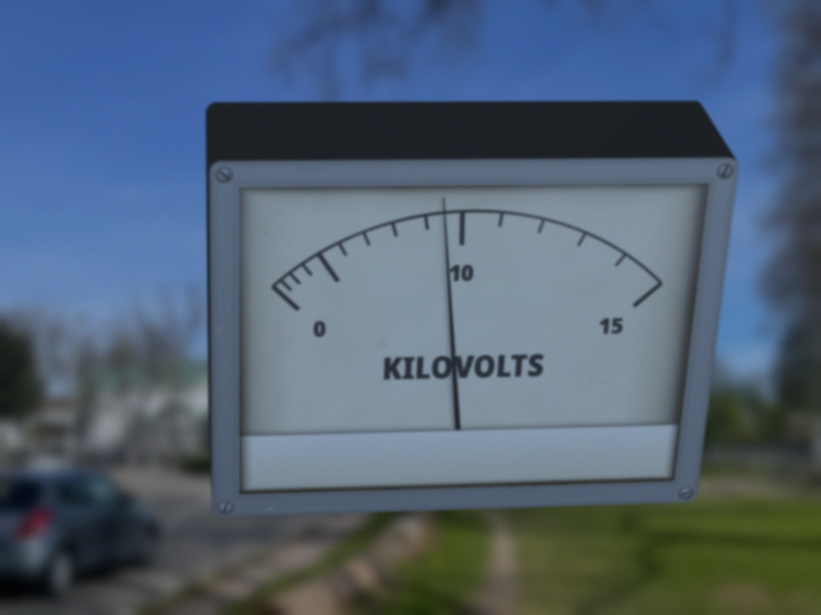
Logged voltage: 9.5; kV
